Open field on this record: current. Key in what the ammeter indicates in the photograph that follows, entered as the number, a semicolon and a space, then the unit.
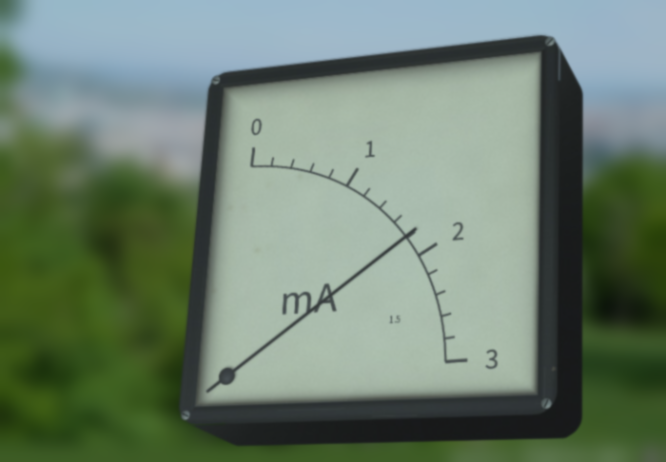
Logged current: 1.8; mA
